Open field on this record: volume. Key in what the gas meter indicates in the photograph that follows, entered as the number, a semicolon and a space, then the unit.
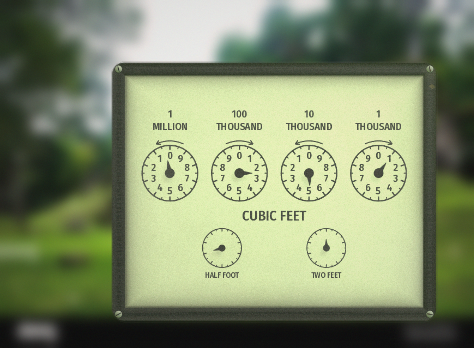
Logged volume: 25100; ft³
